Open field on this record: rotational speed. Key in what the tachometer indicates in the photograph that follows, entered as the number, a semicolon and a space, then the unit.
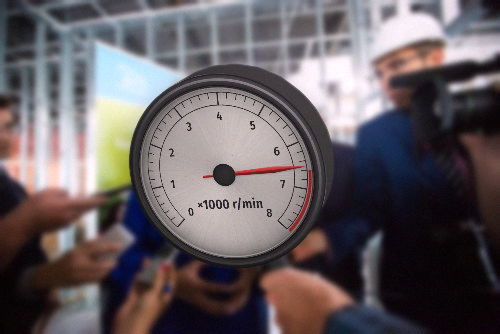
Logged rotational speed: 6500; rpm
